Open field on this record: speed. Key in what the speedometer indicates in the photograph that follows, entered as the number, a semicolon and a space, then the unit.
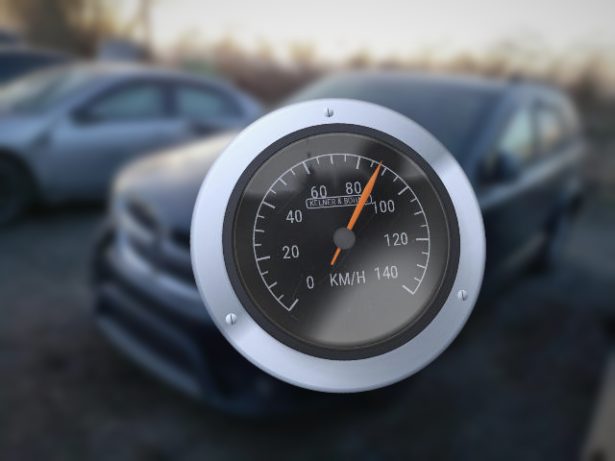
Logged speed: 87.5; km/h
